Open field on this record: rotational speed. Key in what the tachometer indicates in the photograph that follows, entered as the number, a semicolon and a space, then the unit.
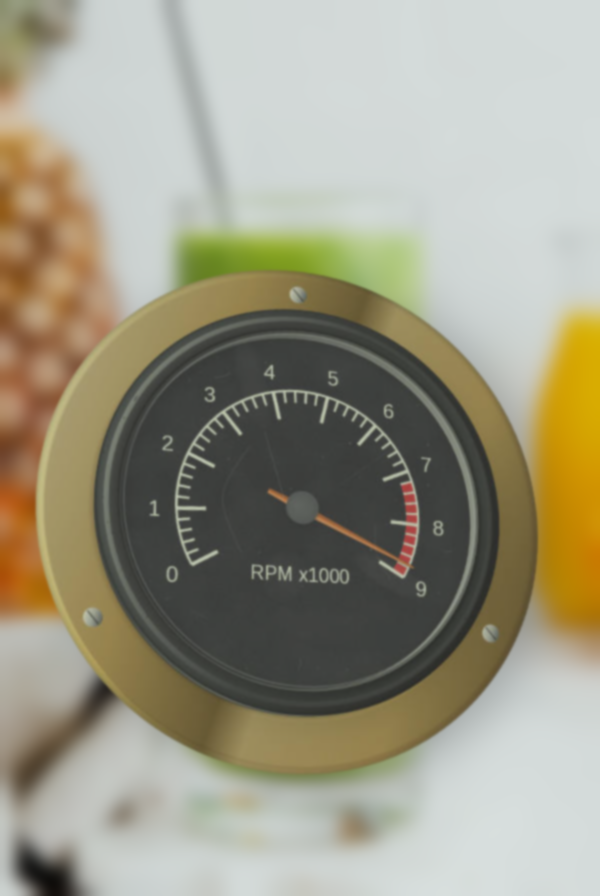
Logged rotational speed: 8800; rpm
